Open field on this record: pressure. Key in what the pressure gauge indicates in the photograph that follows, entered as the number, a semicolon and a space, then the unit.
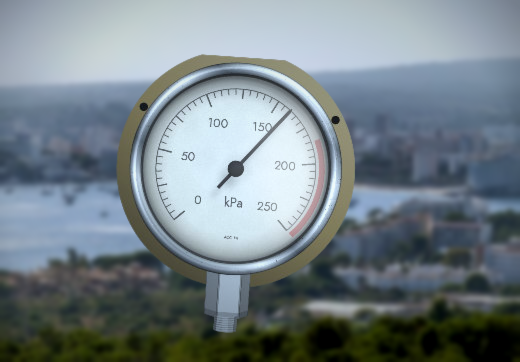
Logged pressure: 160; kPa
